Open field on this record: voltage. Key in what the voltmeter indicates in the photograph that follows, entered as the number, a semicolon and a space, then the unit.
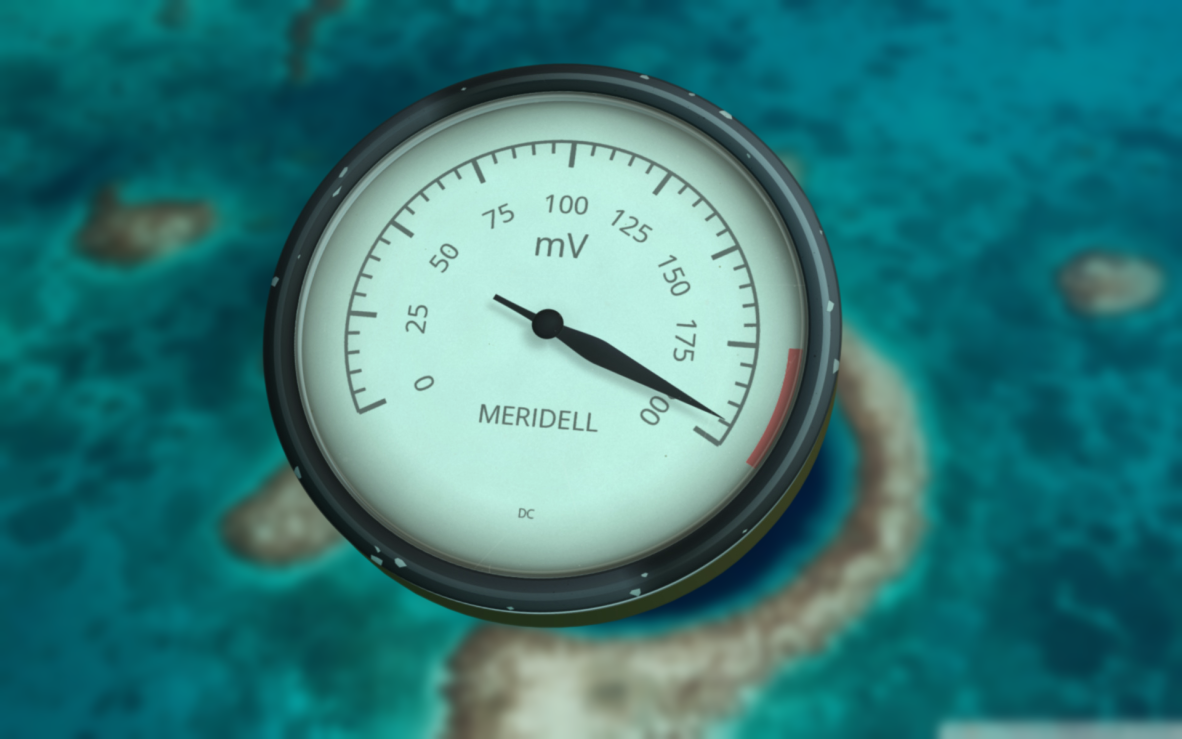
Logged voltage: 195; mV
